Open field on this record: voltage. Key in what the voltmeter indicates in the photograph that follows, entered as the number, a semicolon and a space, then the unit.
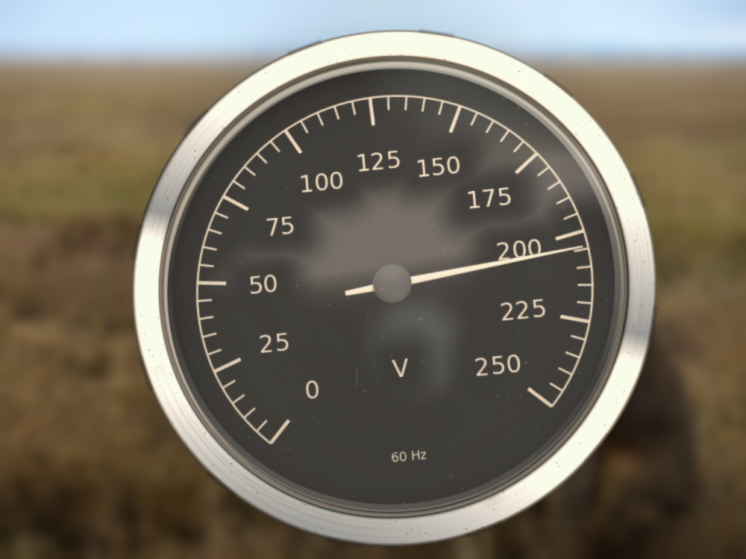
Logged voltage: 205; V
